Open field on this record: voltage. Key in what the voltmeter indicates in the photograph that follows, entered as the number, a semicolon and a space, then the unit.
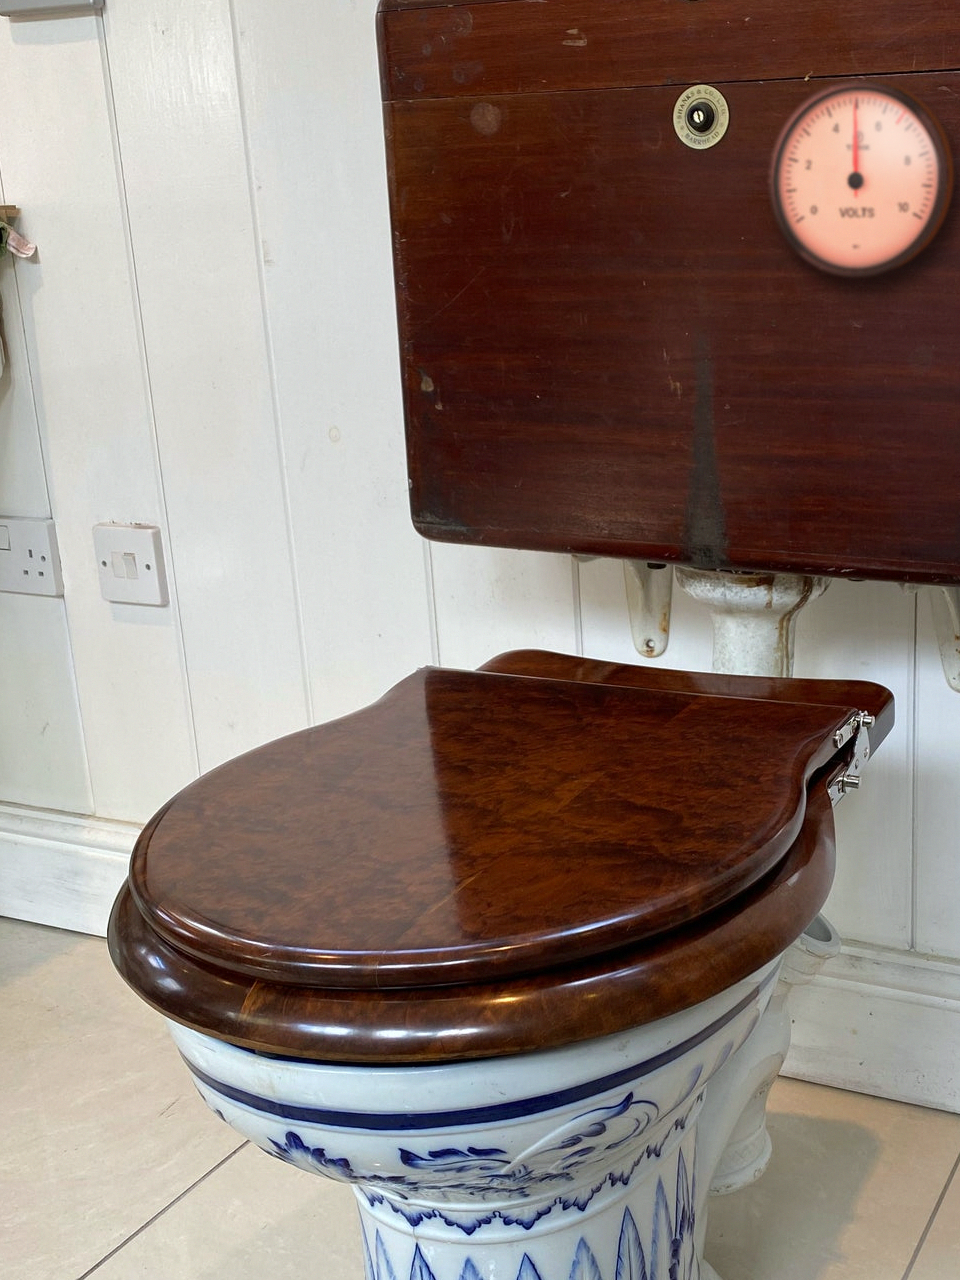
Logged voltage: 5; V
